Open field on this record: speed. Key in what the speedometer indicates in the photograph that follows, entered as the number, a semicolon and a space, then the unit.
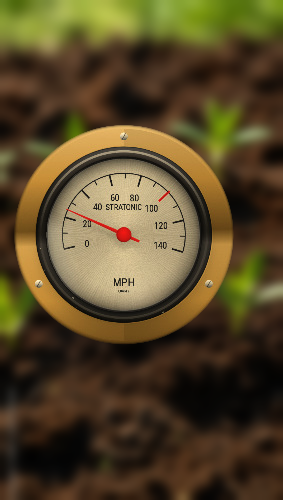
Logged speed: 25; mph
